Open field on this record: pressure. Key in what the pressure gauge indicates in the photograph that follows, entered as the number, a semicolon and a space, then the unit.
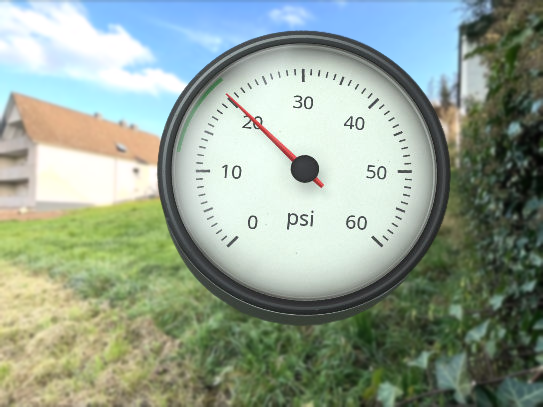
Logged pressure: 20; psi
